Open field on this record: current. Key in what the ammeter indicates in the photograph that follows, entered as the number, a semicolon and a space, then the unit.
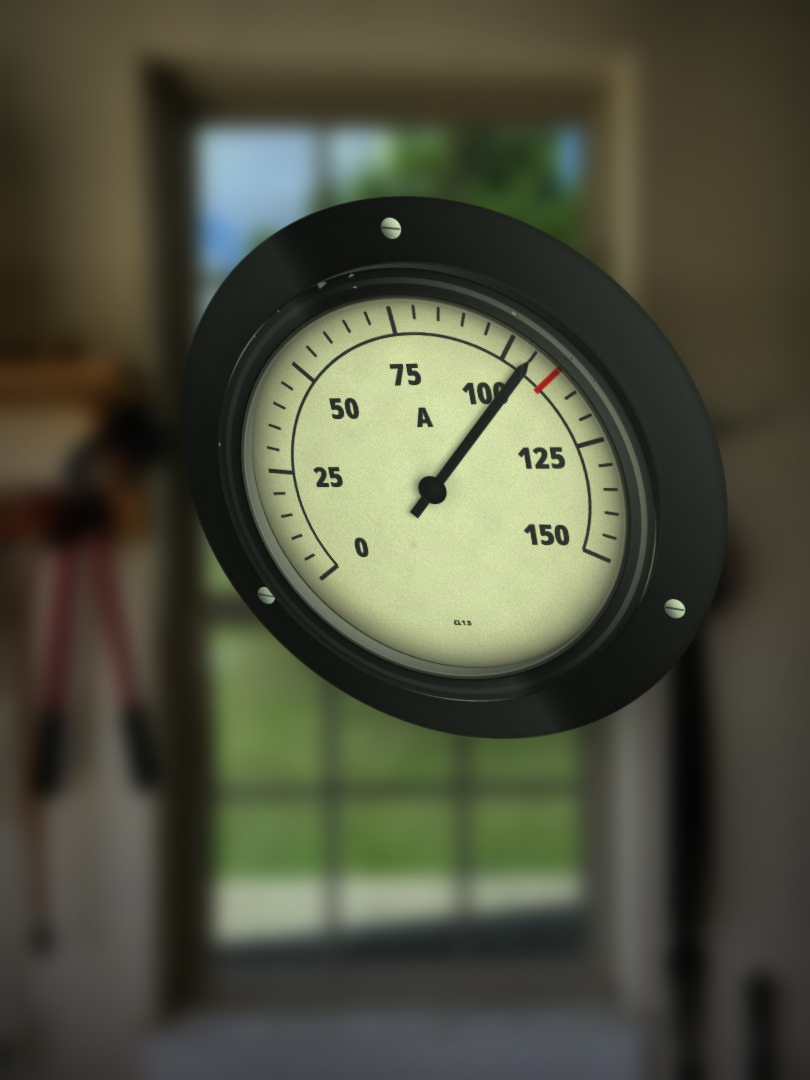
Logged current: 105; A
